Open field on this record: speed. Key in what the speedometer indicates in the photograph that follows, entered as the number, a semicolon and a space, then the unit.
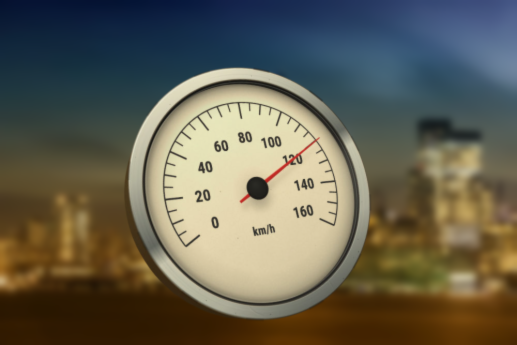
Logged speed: 120; km/h
